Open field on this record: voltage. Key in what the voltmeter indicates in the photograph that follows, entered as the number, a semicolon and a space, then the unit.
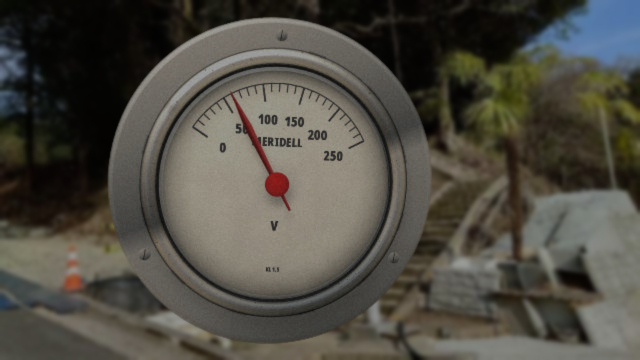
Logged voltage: 60; V
